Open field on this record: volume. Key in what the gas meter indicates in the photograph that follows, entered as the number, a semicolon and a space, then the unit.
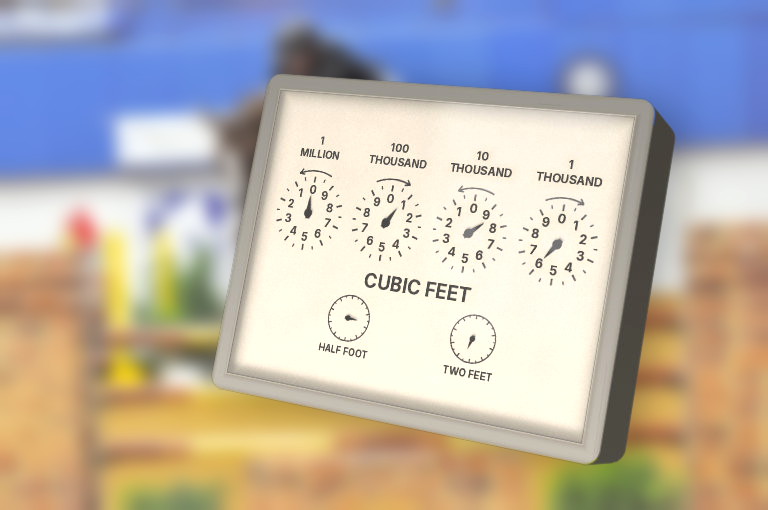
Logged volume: 8600; ft³
